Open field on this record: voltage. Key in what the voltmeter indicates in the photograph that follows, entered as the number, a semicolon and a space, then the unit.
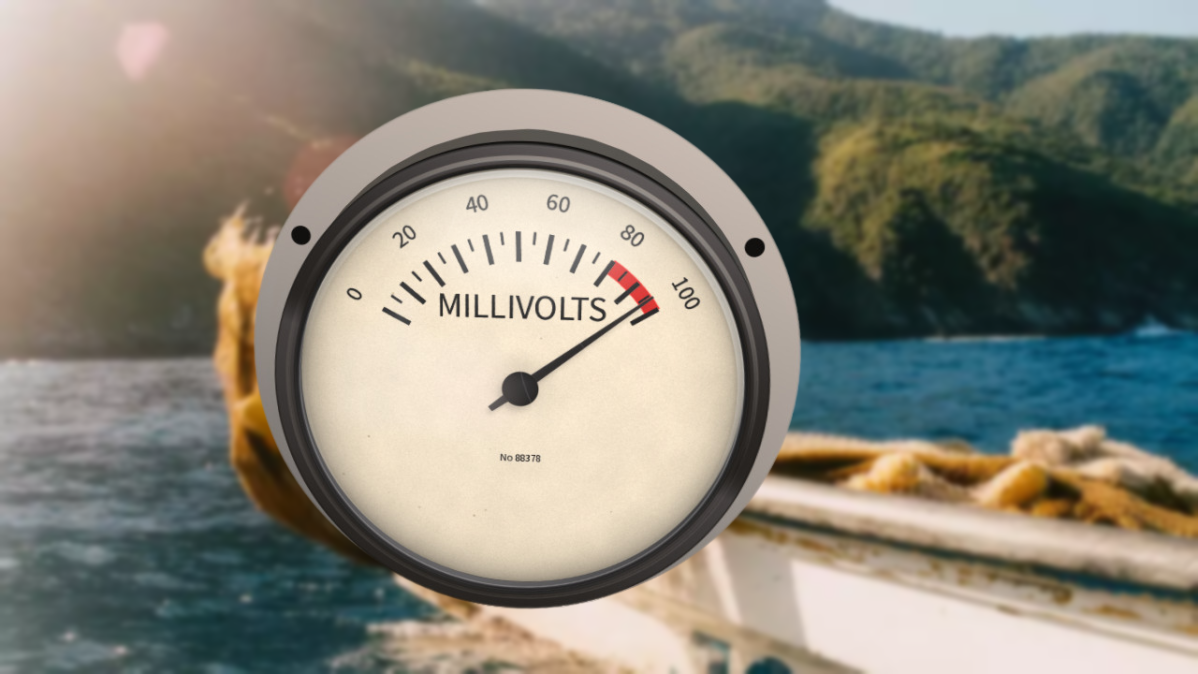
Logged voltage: 95; mV
